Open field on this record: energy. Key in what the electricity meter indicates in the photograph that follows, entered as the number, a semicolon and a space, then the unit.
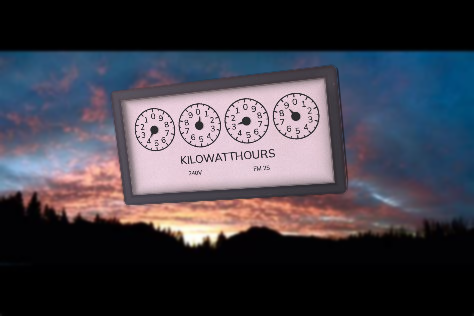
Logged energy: 4029; kWh
